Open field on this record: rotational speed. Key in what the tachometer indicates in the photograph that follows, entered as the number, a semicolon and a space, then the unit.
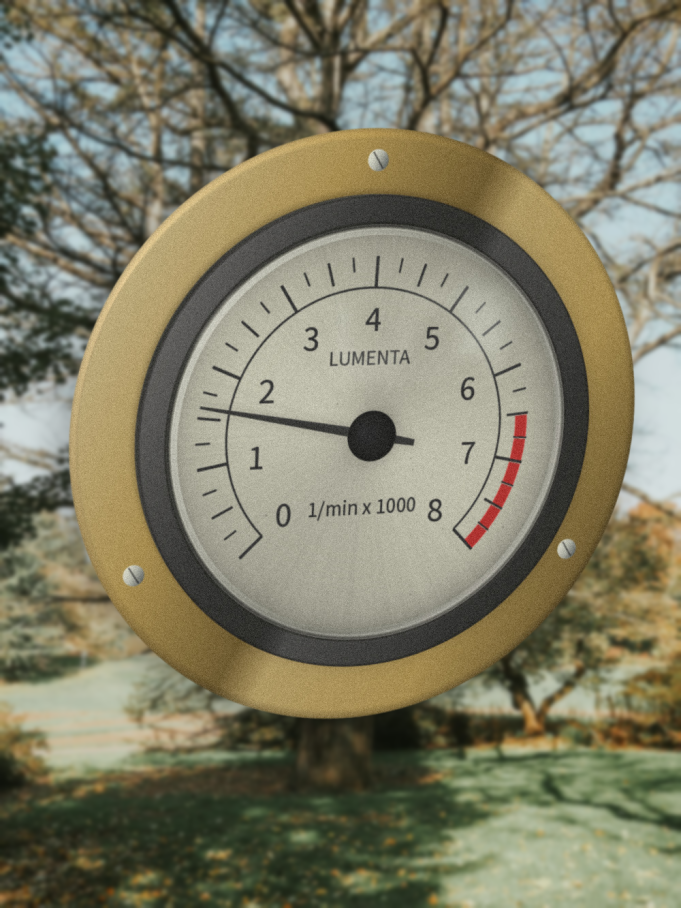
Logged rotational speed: 1625; rpm
